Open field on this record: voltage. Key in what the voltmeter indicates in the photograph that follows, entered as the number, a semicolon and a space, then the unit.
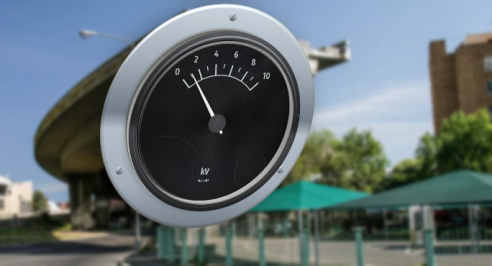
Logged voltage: 1; kV
